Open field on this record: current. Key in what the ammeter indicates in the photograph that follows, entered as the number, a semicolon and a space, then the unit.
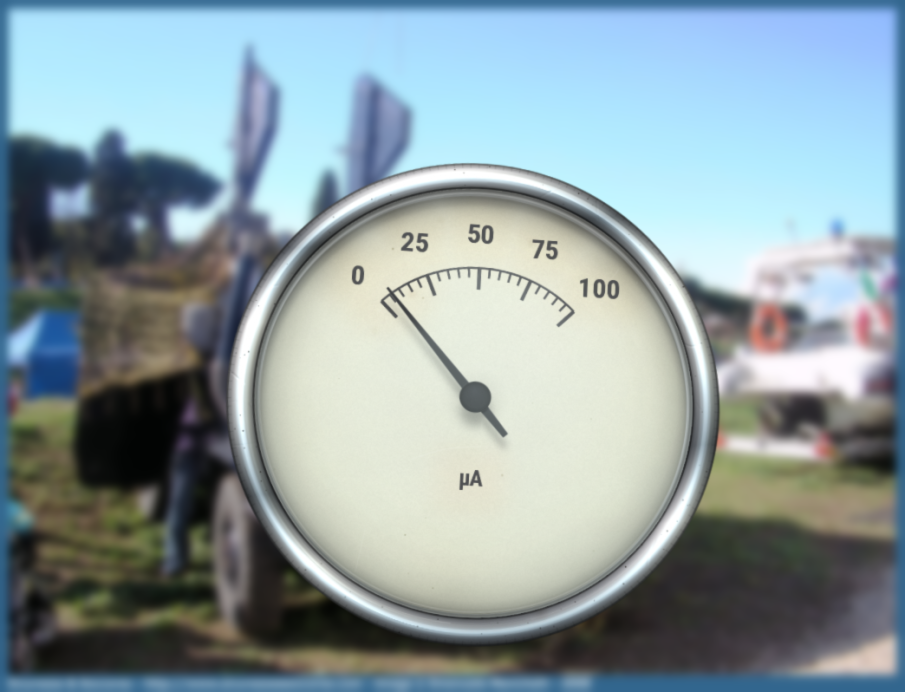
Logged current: 5; µA
